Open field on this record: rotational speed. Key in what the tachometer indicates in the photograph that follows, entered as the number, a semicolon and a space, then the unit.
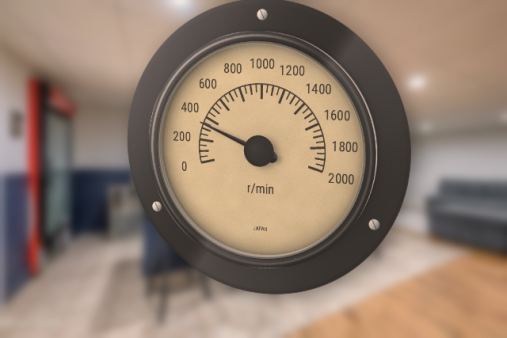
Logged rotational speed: 350; rpm
